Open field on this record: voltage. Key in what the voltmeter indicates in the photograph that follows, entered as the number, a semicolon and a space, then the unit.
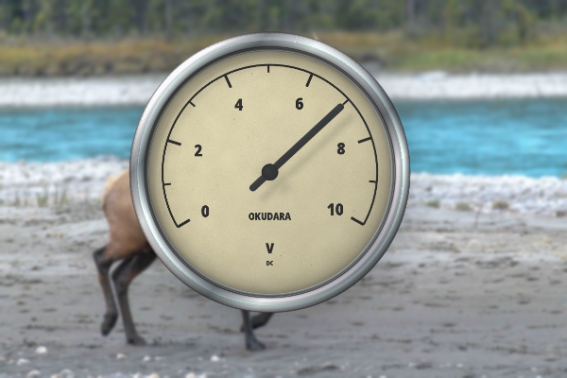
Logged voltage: 7; V
